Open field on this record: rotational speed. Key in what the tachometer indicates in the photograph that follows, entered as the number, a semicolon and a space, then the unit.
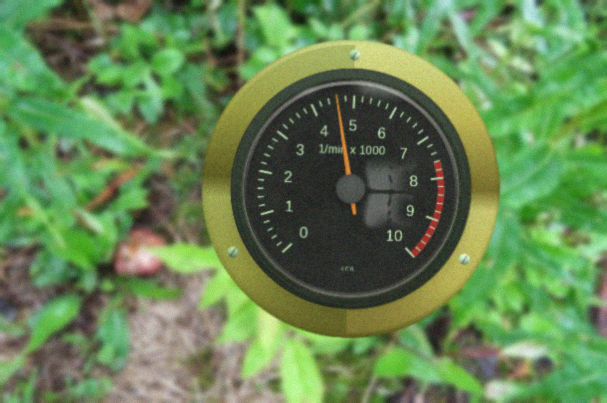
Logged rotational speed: 4600; rpm
